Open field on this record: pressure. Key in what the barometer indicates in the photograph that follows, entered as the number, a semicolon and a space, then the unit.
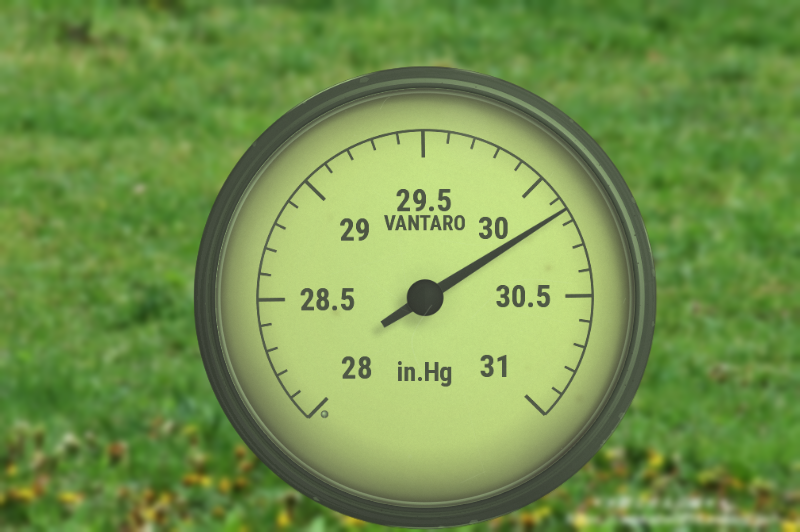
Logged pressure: 30.15; inHg
